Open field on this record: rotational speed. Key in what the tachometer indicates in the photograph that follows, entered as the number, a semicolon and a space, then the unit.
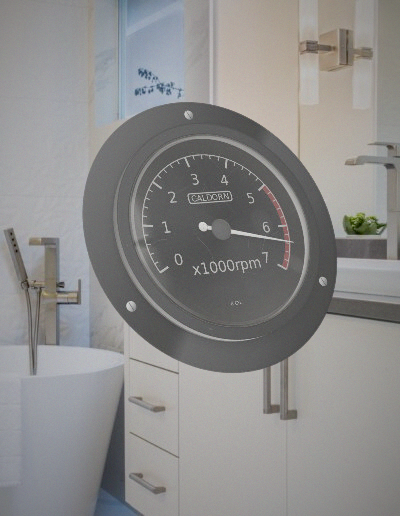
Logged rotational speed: 6400; rpm
